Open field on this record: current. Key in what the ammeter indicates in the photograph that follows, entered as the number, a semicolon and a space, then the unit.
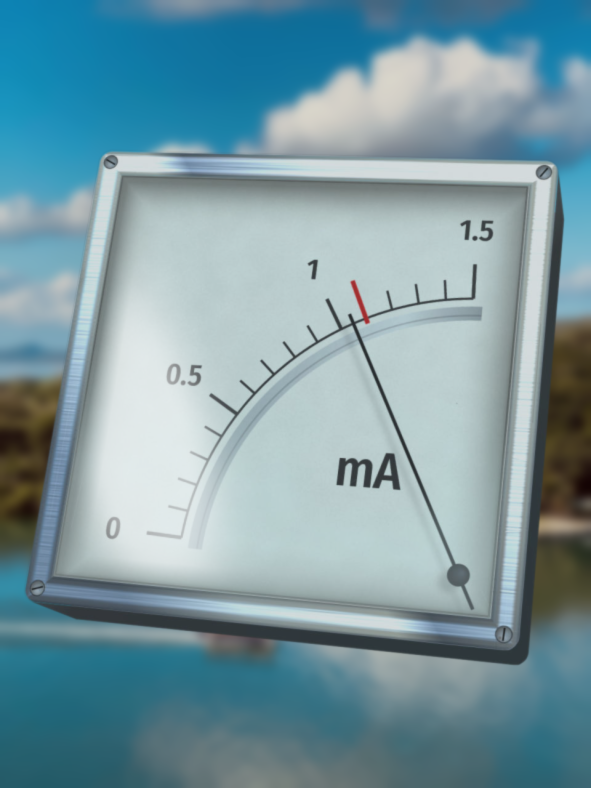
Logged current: 1.05; mA
